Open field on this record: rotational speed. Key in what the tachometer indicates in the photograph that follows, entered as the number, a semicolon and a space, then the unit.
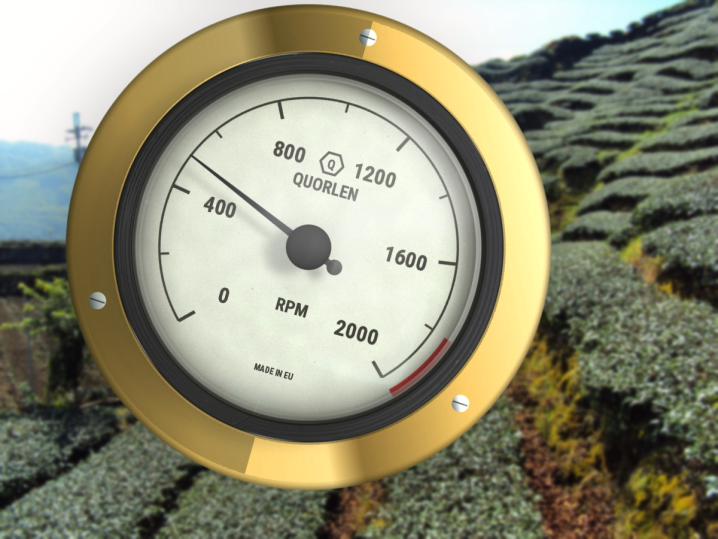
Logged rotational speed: 500; rpm
